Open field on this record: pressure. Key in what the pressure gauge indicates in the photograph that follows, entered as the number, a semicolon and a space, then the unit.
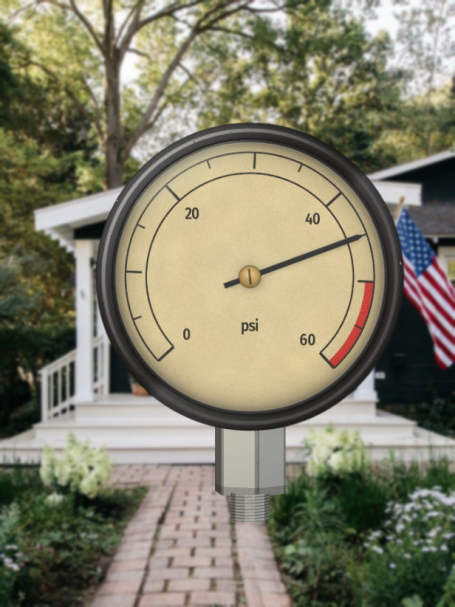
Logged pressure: 45; psi
